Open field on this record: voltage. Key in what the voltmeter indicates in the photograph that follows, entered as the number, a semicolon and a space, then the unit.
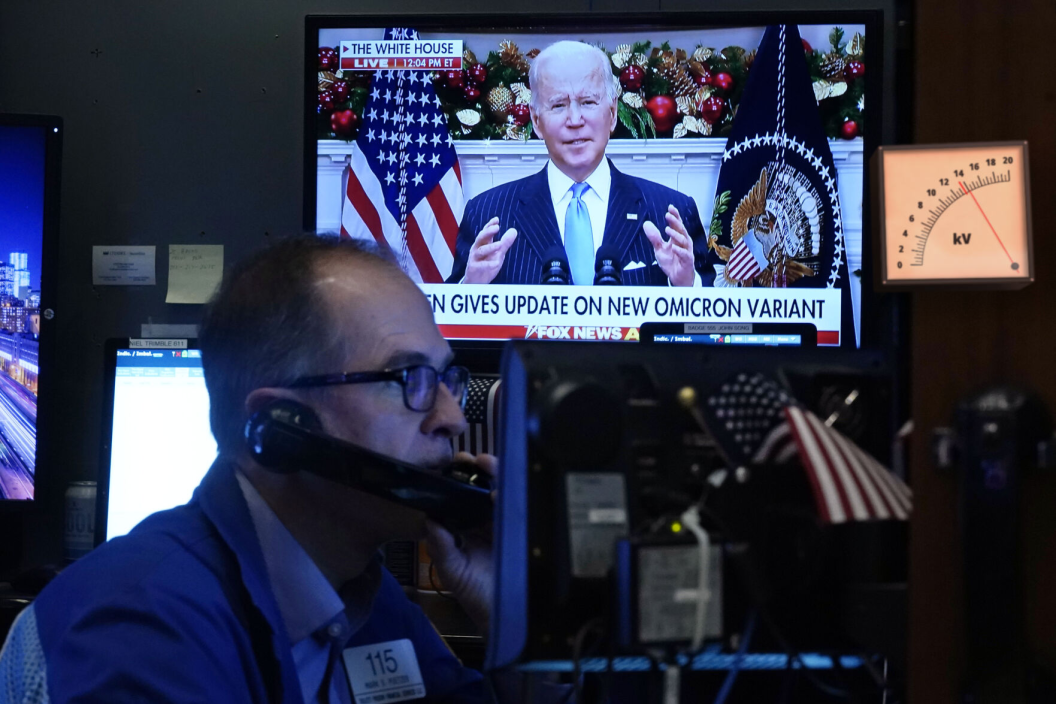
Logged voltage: 14; kV
